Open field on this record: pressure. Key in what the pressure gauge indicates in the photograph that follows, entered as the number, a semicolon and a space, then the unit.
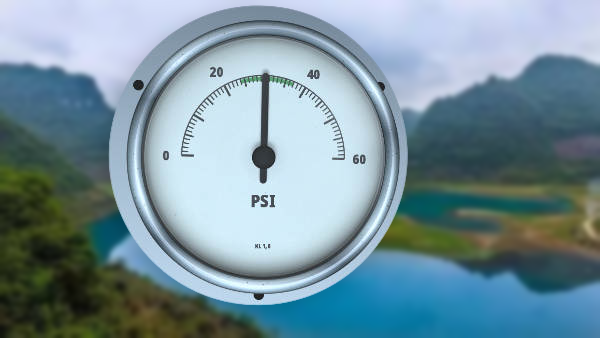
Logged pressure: 30; psi
